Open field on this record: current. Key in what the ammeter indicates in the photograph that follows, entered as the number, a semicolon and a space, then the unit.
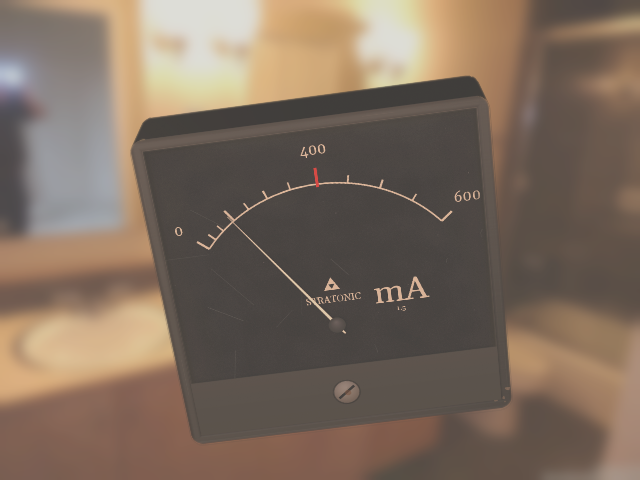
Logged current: 200; mA
